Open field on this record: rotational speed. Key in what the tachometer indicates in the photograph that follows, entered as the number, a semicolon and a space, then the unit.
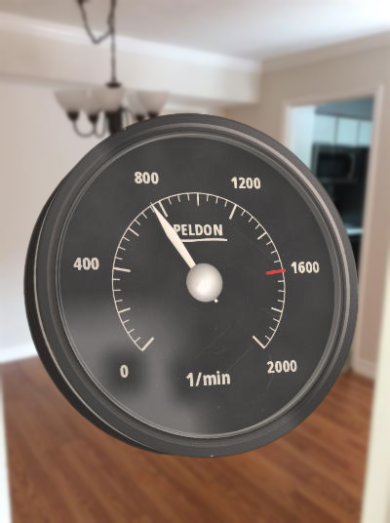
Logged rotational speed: 750; rpm
